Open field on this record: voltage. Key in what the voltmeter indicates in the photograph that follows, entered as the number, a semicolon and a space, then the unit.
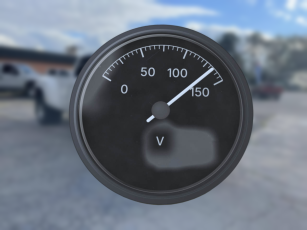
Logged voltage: 135; V
